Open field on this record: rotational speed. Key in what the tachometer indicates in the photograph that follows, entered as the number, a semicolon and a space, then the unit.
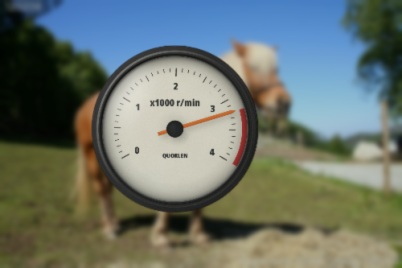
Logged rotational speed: 3200; rpm
